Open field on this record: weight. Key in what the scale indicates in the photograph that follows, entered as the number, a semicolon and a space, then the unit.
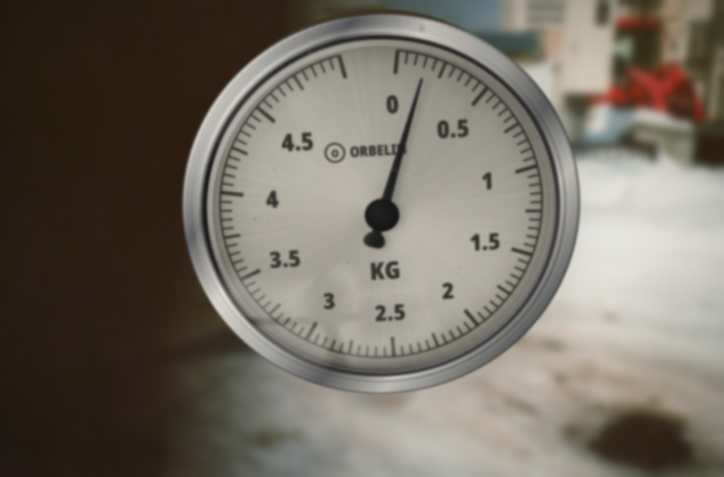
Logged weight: 0.15; kg
